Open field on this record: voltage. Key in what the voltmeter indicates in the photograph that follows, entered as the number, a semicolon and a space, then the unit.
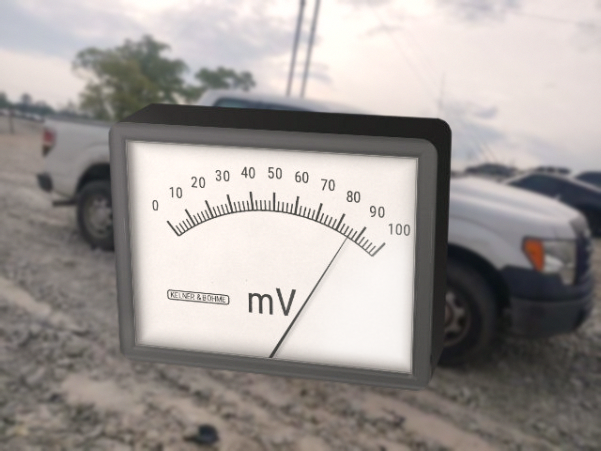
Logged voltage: 86; mV
